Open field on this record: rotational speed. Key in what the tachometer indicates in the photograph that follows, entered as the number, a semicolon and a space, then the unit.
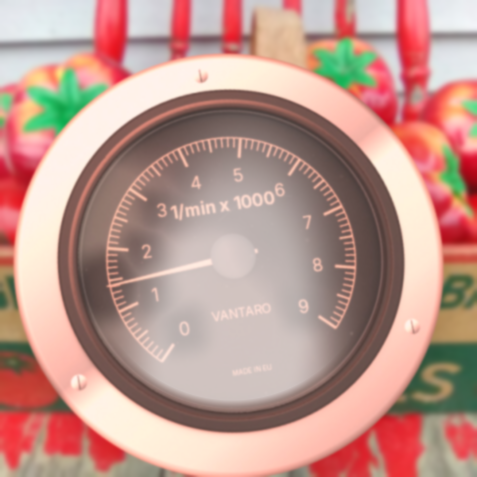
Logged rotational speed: 1400; rpm
